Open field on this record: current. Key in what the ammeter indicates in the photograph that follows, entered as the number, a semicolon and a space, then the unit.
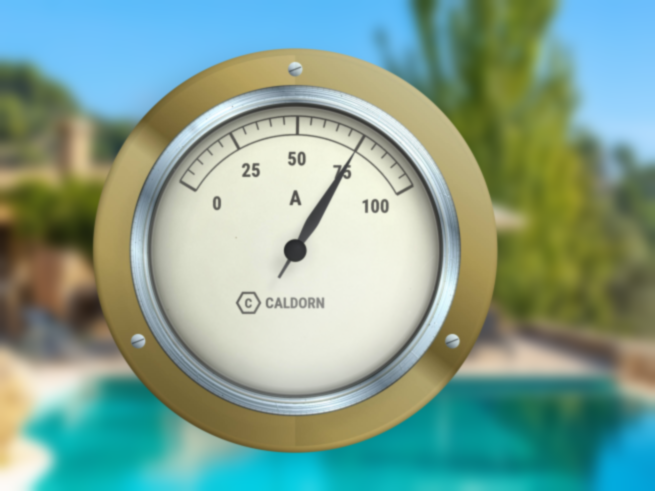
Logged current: 75; A
